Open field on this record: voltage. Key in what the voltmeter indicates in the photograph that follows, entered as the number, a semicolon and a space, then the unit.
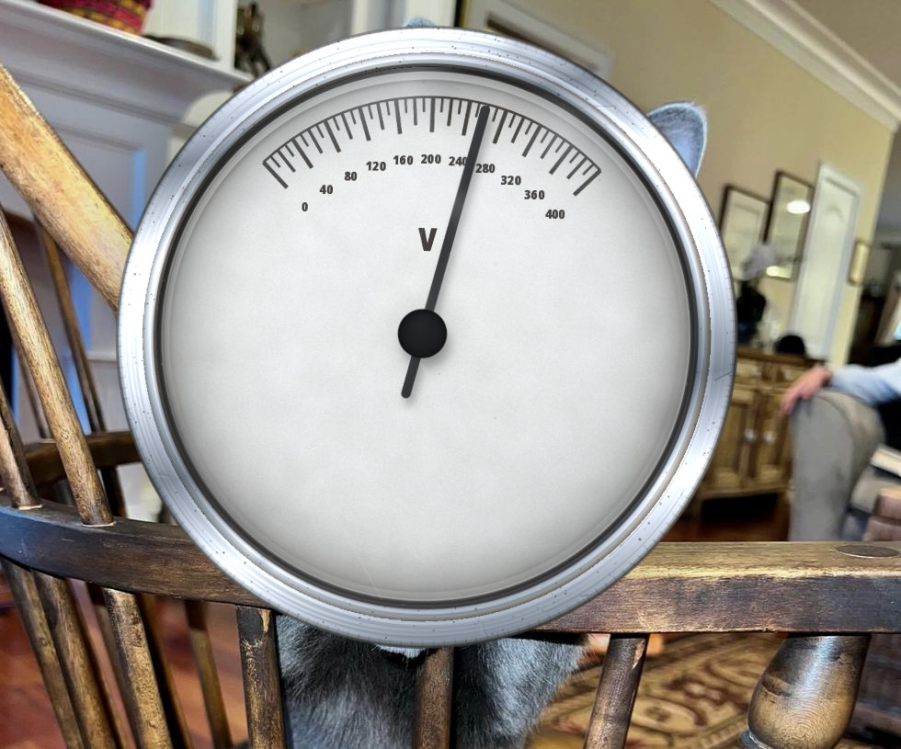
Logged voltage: 260; V
